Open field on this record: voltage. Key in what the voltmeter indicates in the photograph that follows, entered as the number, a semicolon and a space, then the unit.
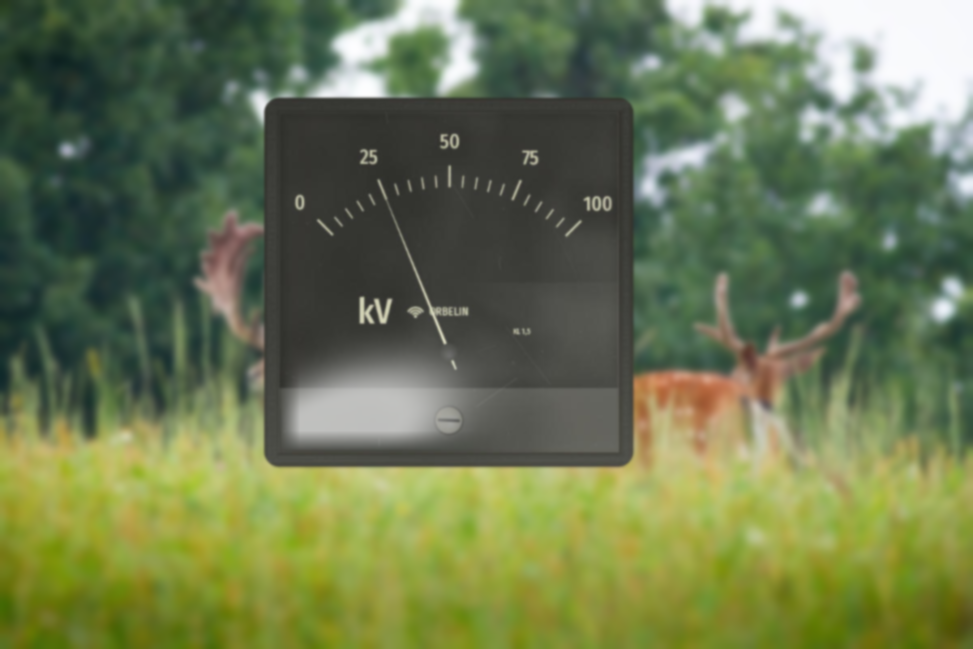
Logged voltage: 25; kV
